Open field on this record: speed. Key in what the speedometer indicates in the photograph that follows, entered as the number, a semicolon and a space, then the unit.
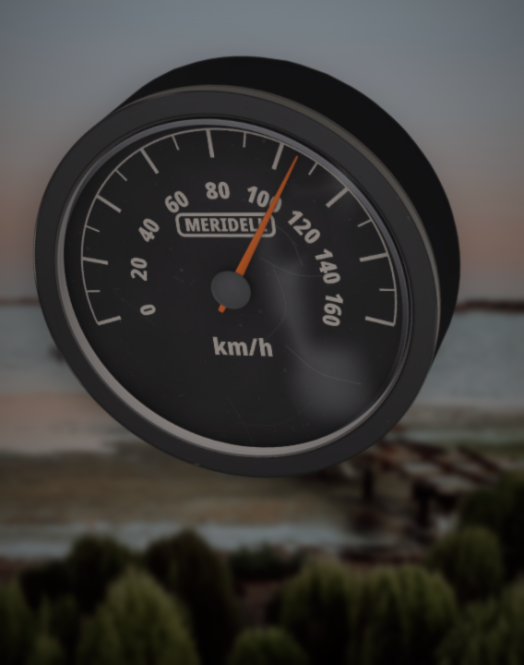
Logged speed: 105; km/h
